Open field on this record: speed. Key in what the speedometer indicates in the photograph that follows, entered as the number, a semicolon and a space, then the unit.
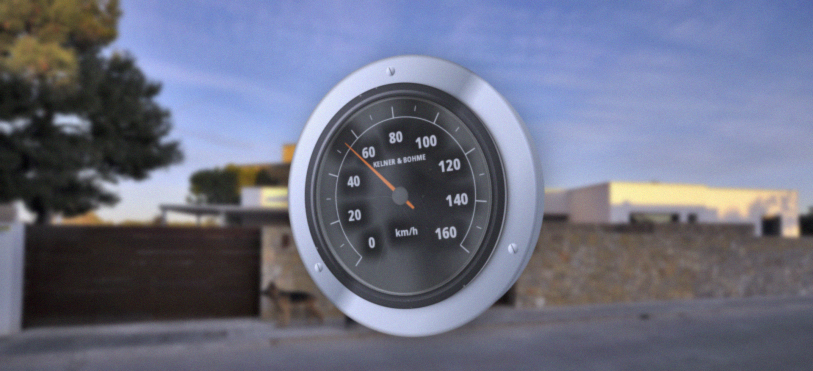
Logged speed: 55; km/h
